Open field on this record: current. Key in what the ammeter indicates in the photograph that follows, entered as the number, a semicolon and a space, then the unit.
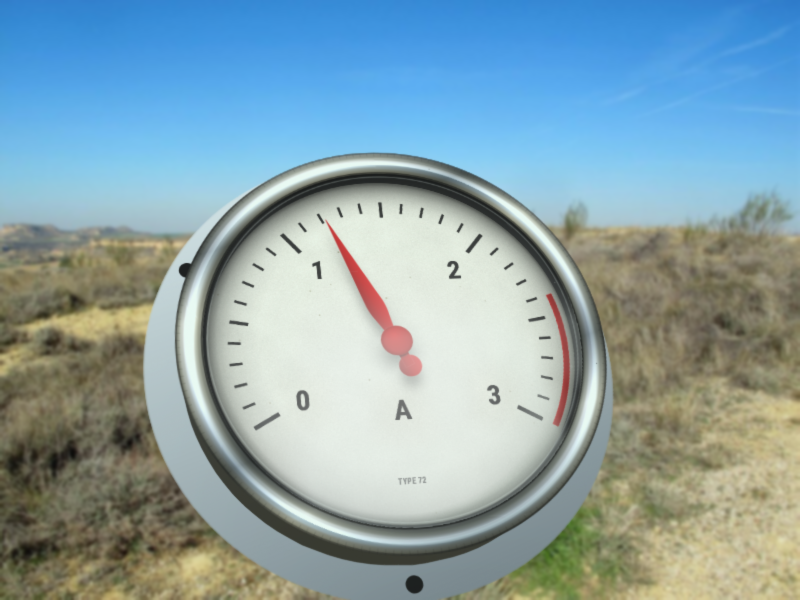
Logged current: 1.2; A
